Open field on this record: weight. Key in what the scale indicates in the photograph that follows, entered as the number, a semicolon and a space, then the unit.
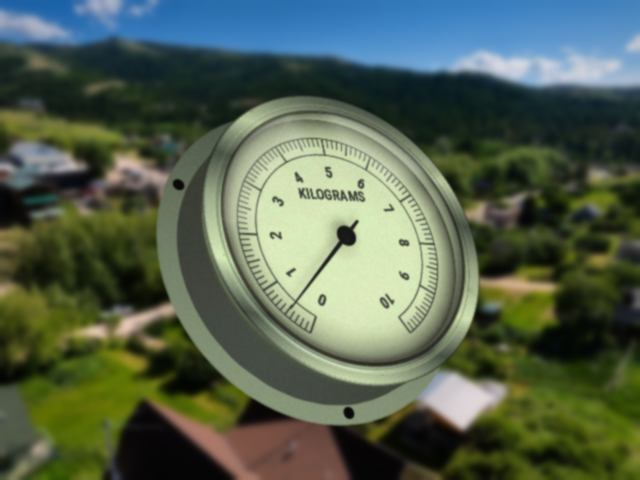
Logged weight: 0.5; kg
